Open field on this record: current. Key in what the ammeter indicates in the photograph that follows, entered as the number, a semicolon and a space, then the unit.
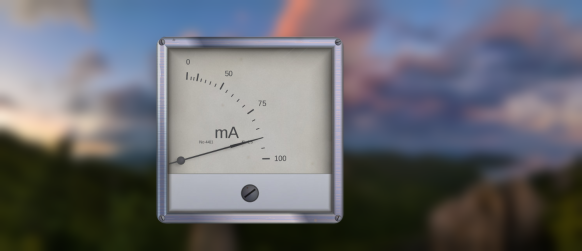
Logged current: 90; mA
